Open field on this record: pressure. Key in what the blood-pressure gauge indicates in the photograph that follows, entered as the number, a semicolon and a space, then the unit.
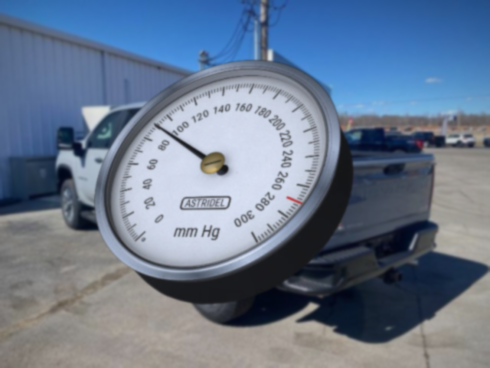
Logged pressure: 90; mmHg
